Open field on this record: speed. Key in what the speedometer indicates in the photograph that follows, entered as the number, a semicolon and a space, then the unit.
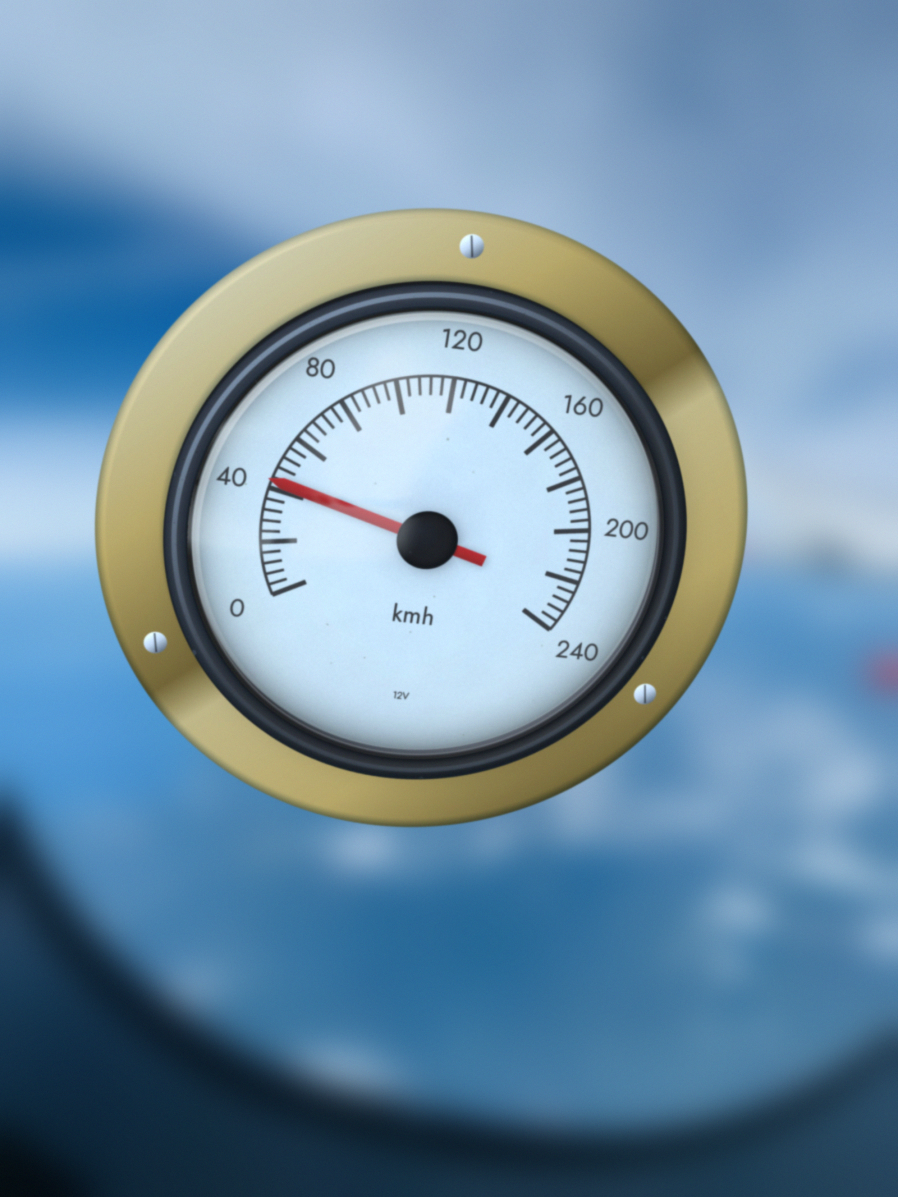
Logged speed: 44; km/h
